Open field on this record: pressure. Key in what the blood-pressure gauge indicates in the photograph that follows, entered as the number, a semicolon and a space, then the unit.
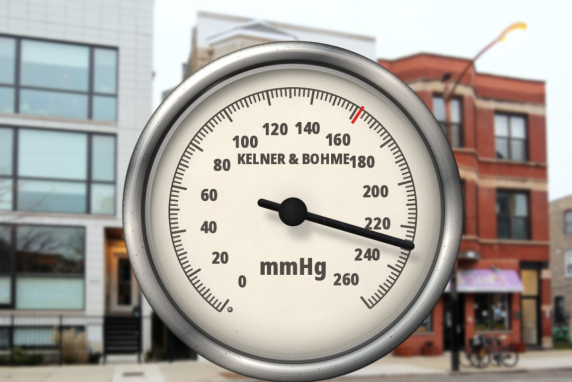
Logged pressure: 228; mmHg
